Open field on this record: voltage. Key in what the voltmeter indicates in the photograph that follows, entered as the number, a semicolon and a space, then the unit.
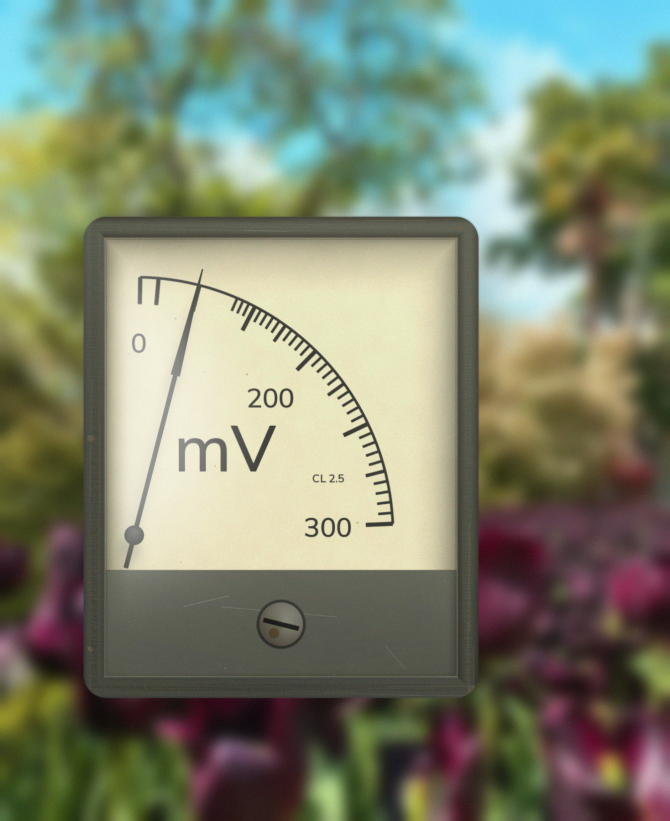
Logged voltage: 100; mV
